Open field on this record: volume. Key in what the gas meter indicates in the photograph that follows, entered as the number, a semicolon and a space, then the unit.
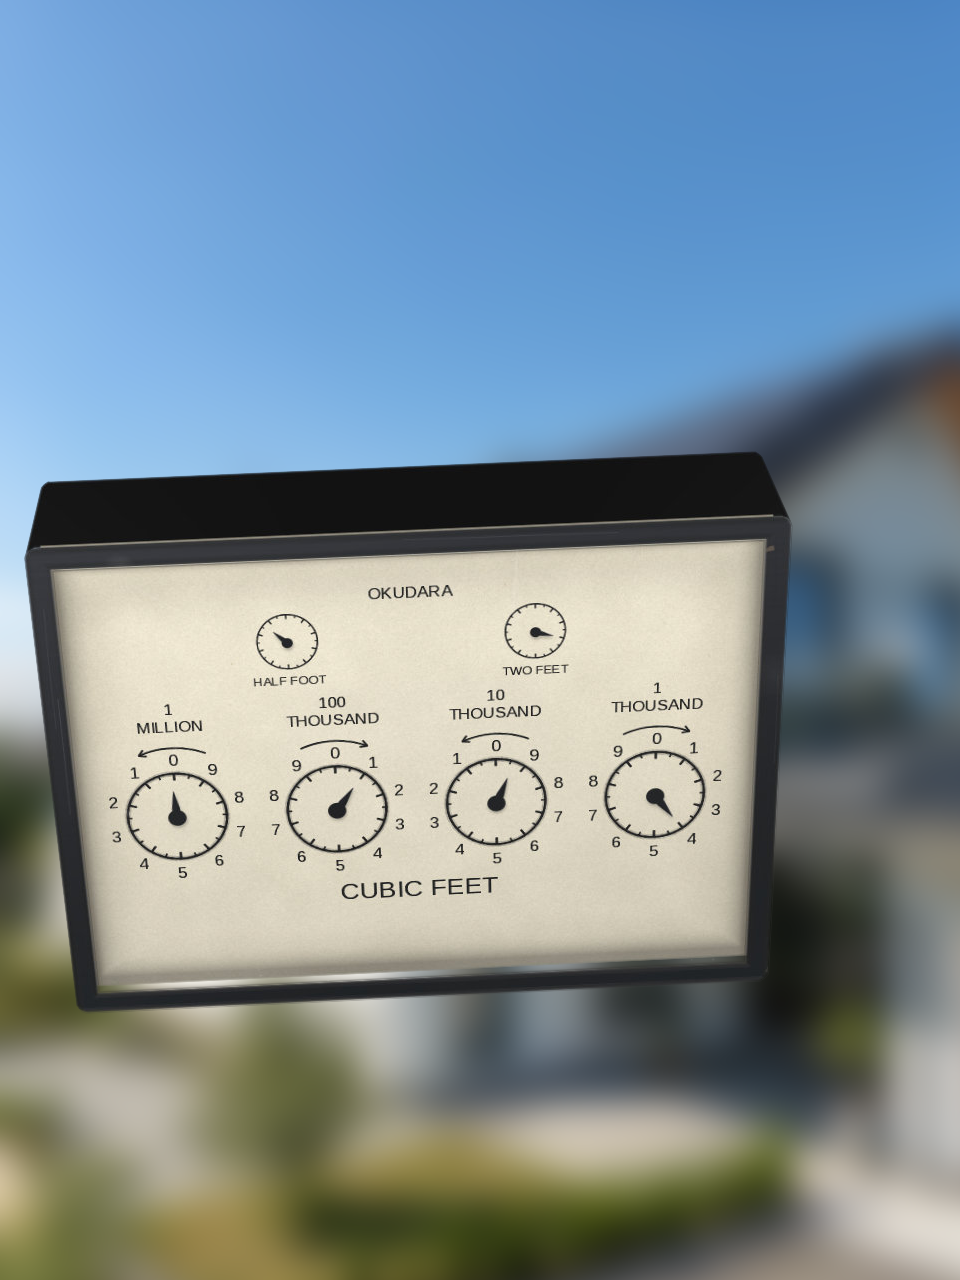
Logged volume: 9400; ft³
